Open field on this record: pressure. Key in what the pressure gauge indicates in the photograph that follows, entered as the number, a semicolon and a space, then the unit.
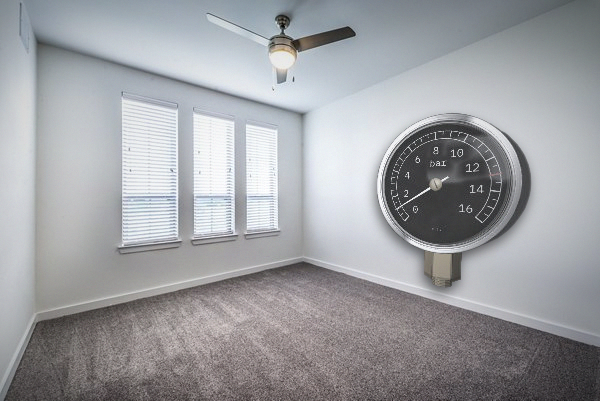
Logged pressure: 1; bar
